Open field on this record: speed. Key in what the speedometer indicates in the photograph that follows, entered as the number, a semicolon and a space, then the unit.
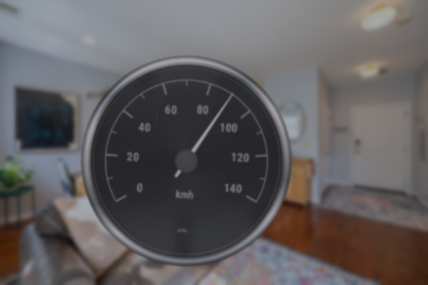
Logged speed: 90; km/h
